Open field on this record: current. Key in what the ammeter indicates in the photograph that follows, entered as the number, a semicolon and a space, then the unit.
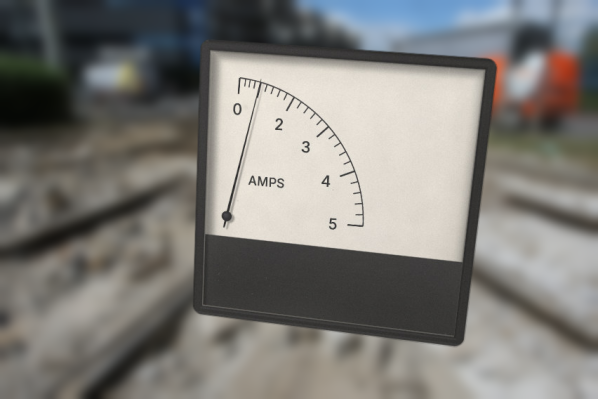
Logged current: 1; A
